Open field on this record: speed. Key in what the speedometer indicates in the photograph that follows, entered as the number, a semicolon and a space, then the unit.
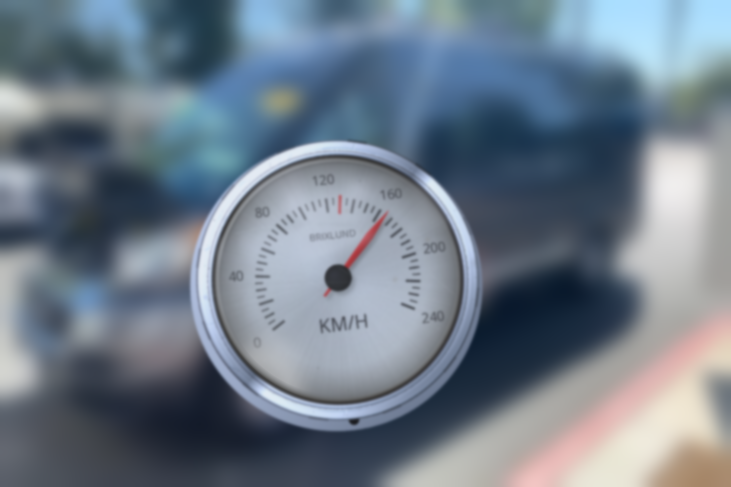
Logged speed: 165; km/h
